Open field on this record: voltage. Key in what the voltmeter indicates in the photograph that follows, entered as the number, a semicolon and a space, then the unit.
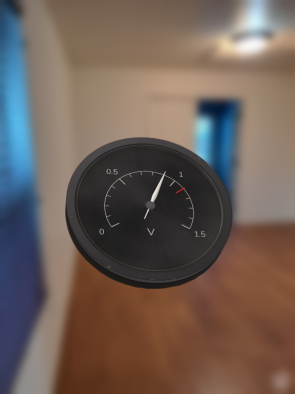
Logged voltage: 0.9; V
